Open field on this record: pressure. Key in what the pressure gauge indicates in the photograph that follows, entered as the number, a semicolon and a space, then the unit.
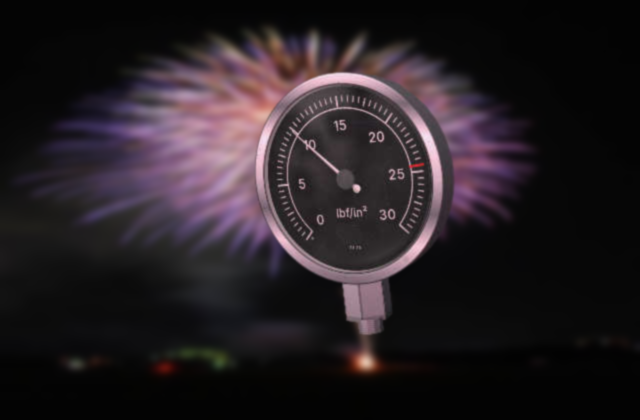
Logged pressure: 10; psi
